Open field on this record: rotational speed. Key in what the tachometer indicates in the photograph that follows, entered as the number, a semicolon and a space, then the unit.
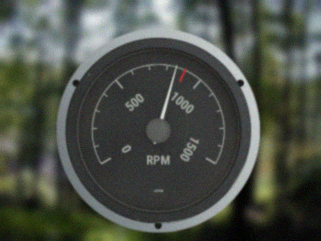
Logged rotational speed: 850; rpm
